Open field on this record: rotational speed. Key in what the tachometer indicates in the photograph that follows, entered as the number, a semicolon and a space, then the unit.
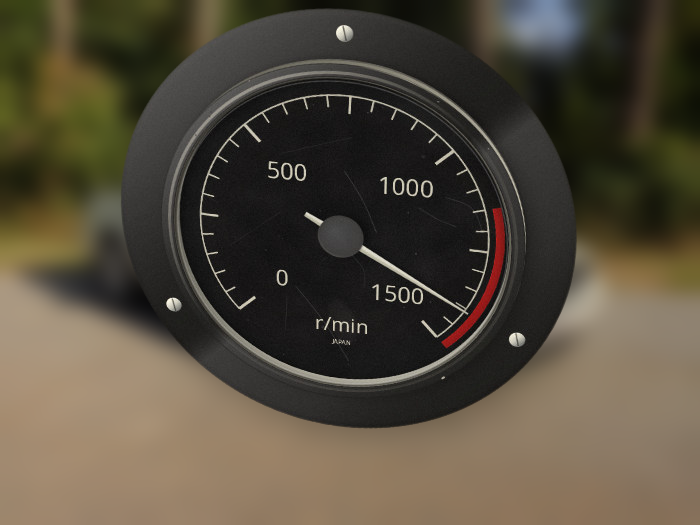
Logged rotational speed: 1400; rpm
